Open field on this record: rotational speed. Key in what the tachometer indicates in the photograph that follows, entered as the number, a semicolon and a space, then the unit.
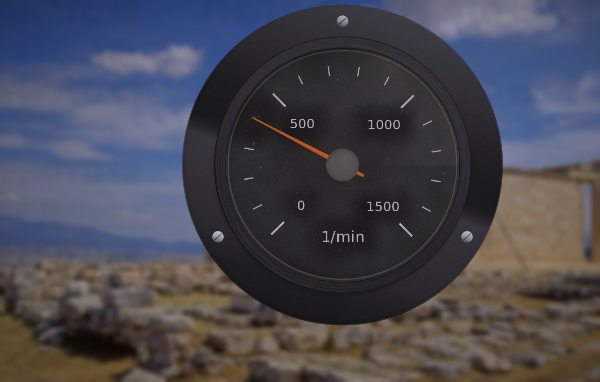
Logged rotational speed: 400; rpm
